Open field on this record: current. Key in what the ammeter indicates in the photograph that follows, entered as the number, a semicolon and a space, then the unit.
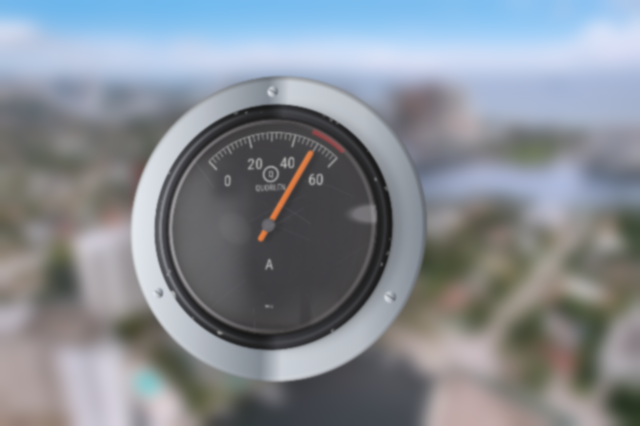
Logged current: 50; A
